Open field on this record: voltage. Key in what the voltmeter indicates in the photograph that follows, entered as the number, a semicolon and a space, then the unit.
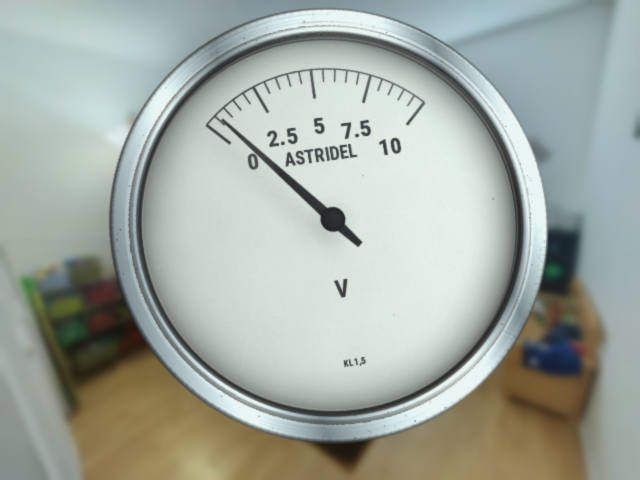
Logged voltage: 0.5; V
